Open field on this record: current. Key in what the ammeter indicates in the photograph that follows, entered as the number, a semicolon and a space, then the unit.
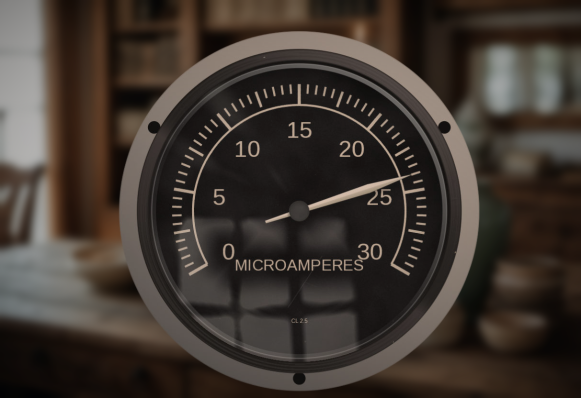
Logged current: 24; µA
